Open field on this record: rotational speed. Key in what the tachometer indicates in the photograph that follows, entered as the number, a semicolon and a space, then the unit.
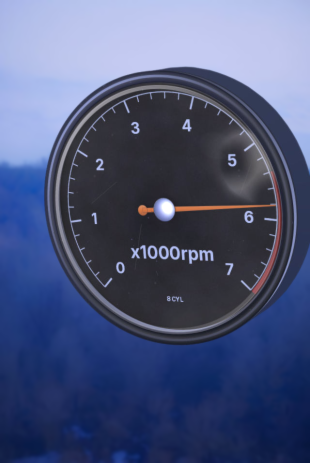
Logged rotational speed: 5800; rpm
